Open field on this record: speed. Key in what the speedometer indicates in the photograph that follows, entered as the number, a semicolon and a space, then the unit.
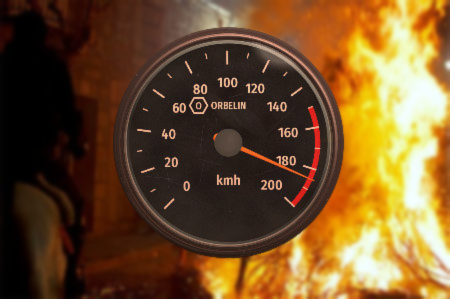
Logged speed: 185; km/h
